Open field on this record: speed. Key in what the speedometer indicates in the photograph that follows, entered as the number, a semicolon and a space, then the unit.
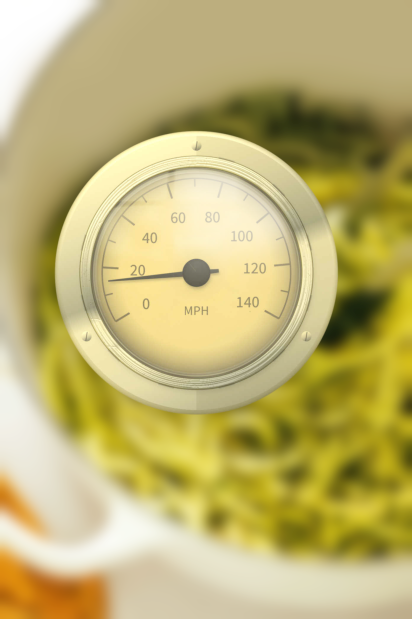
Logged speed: 15; mph
